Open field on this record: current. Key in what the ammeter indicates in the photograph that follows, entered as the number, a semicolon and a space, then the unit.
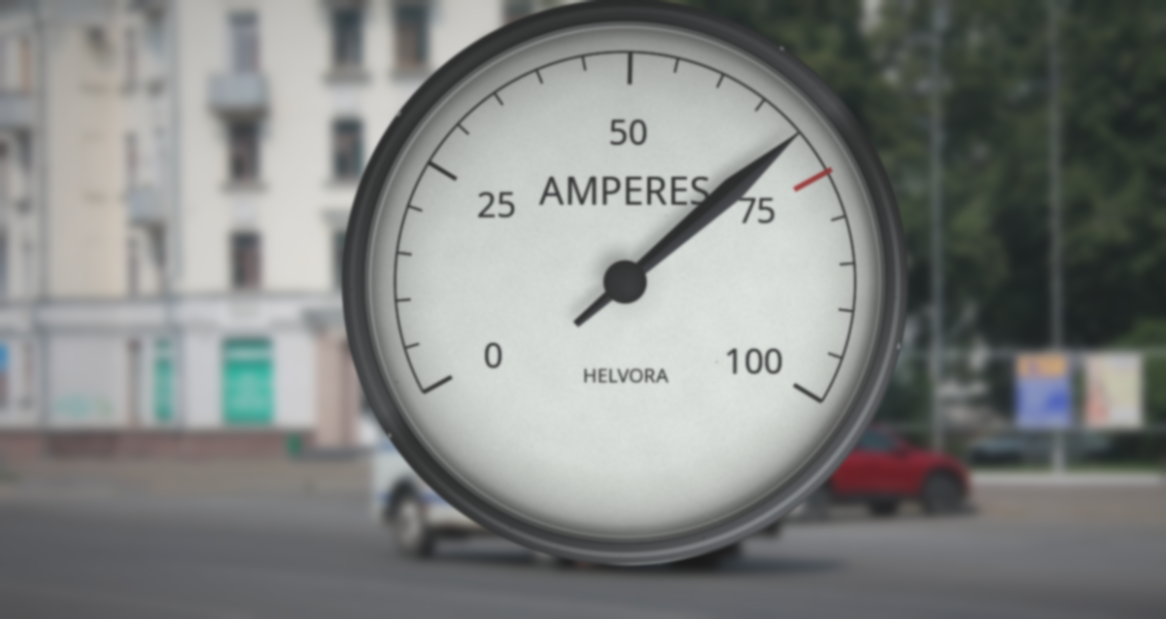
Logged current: 70; A
